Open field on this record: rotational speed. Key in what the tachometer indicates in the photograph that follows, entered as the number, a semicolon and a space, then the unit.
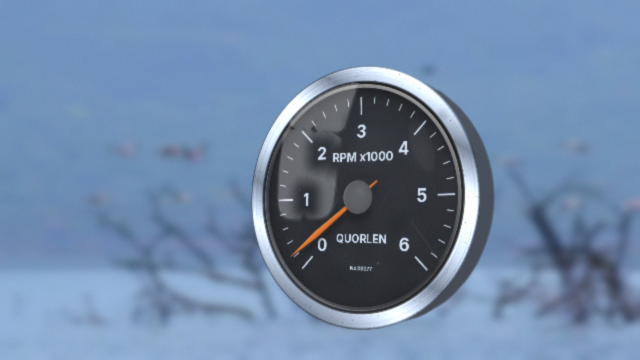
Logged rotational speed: 200; rpm
